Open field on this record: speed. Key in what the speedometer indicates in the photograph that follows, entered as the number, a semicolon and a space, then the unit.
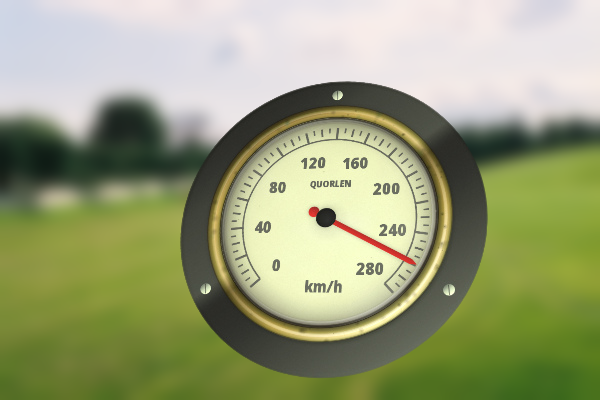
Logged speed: 260; km/h
